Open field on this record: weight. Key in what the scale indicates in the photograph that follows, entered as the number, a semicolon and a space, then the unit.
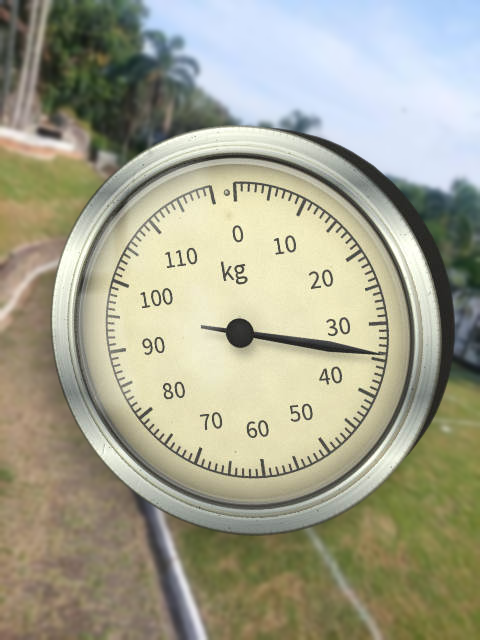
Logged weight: 34; kg
